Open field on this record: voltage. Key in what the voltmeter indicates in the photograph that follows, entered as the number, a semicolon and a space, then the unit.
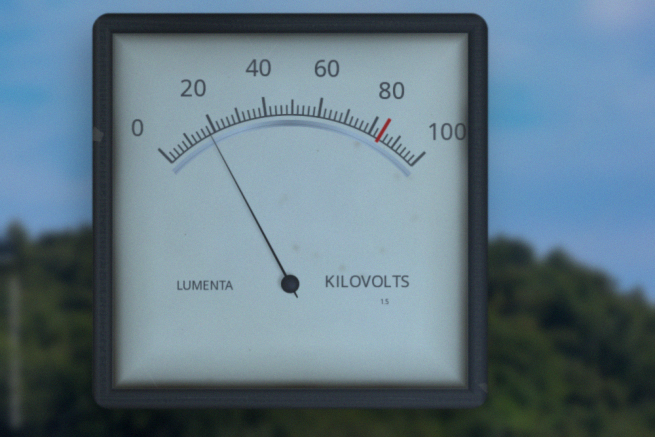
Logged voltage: 18; kV
